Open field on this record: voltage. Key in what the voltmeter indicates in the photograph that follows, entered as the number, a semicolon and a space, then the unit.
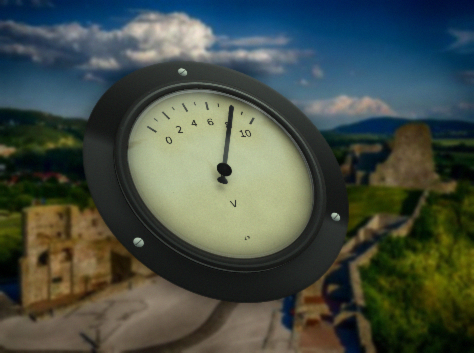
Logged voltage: 8; V
